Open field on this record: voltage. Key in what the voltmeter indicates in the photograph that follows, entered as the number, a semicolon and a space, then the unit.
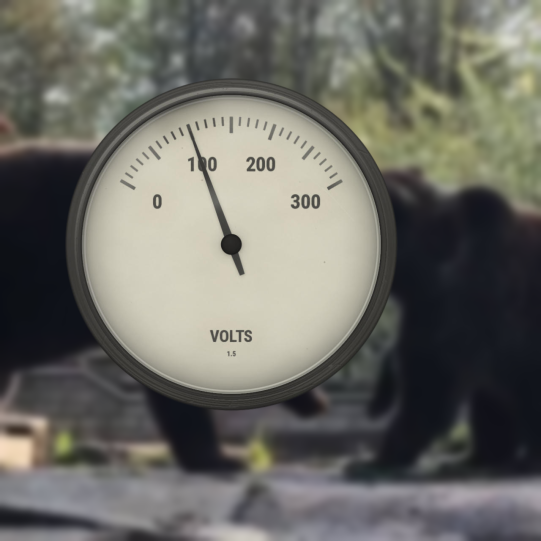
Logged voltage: 100; V
